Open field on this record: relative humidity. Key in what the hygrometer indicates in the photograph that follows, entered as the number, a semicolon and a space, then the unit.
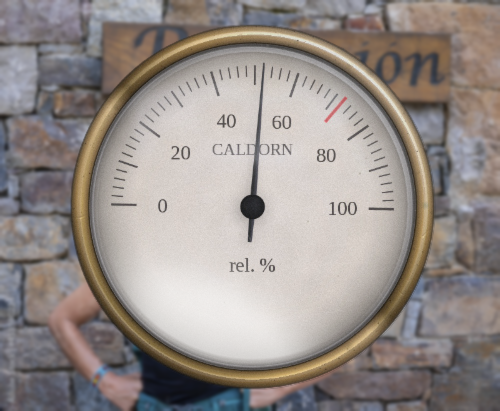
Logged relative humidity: 52; %
